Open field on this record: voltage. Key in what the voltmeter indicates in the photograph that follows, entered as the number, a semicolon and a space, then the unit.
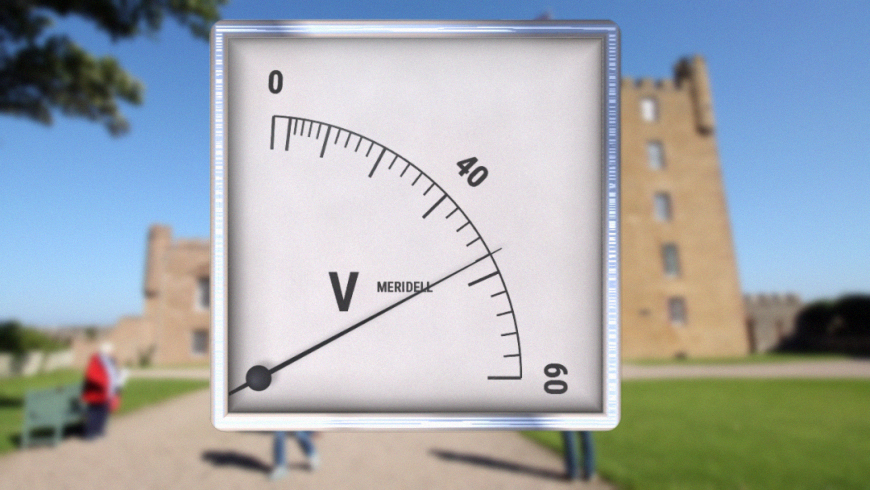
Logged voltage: 48; V
